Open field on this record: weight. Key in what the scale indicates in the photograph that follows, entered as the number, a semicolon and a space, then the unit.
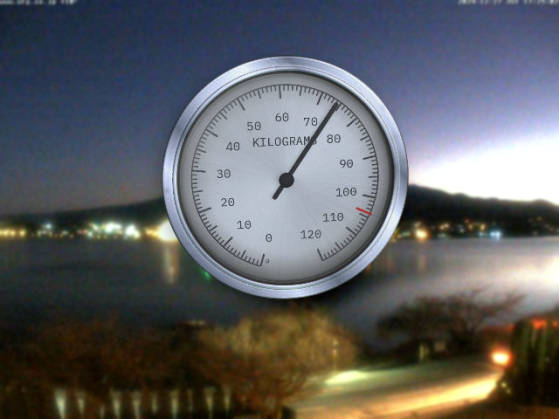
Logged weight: 74; kg
